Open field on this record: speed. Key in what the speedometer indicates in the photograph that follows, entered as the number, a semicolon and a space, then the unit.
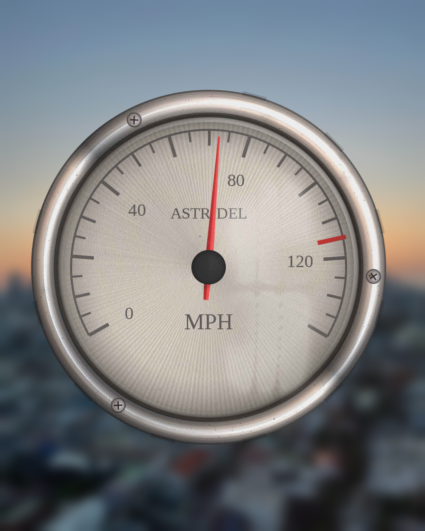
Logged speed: 72.5; mph
